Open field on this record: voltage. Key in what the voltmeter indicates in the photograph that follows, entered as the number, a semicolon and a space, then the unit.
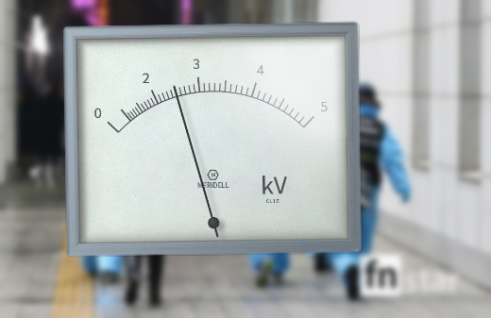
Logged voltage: 2.5; kV
